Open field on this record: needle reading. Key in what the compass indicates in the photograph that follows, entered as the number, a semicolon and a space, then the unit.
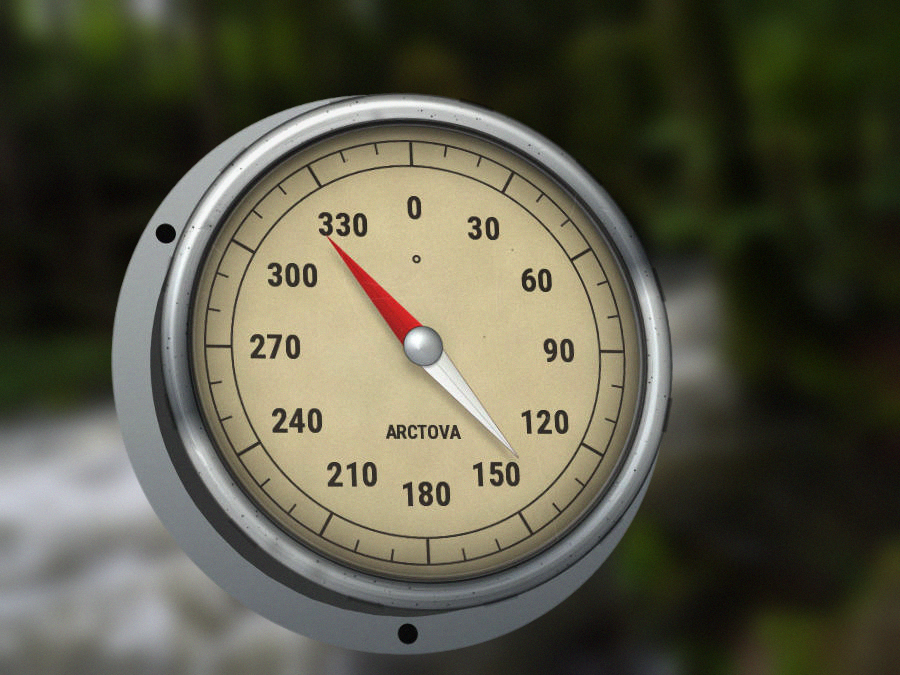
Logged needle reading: 320; °
